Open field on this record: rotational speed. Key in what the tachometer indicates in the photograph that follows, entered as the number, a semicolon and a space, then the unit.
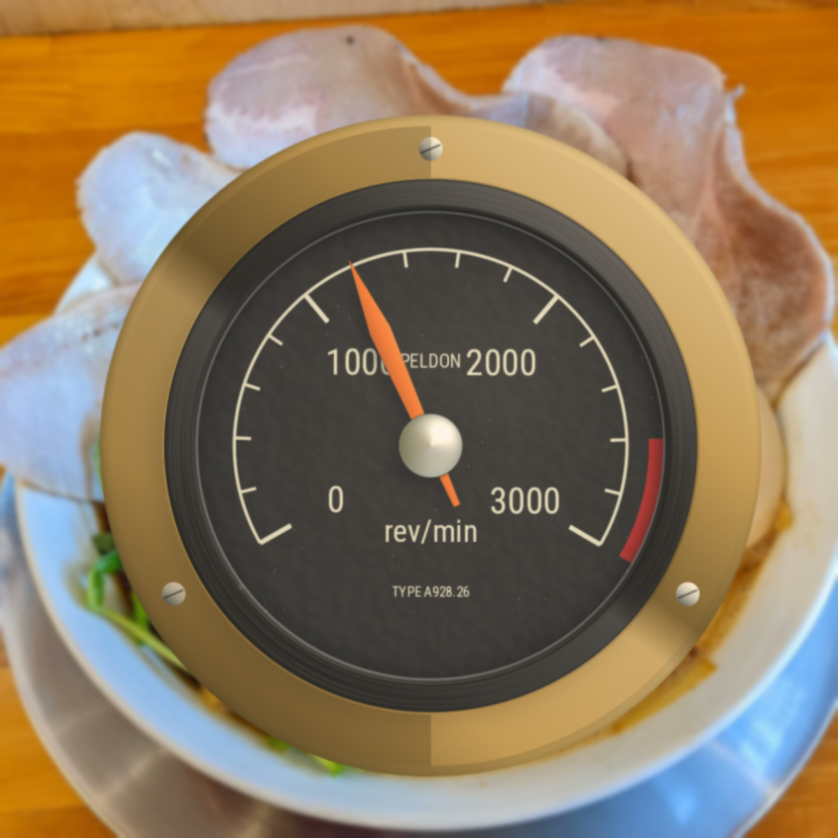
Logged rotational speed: 1200; rpm
